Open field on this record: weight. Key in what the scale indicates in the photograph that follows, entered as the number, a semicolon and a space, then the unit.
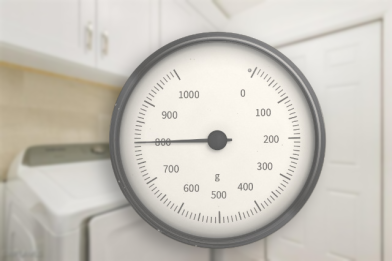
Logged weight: 800; g
